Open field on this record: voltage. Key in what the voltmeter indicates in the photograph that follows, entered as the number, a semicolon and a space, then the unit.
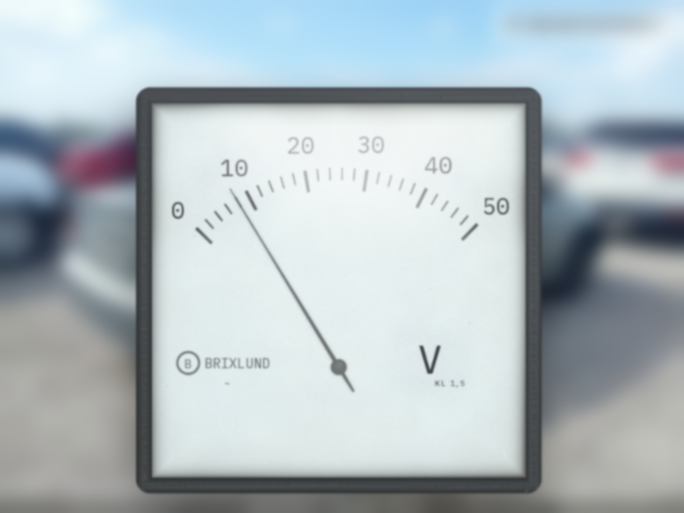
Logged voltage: 8; V
